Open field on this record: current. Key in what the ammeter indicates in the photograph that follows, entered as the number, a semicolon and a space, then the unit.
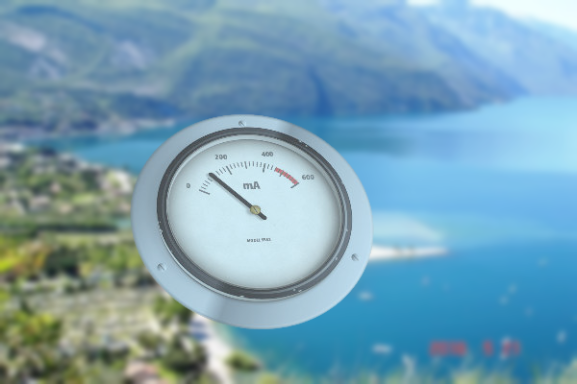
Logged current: 100; mA
